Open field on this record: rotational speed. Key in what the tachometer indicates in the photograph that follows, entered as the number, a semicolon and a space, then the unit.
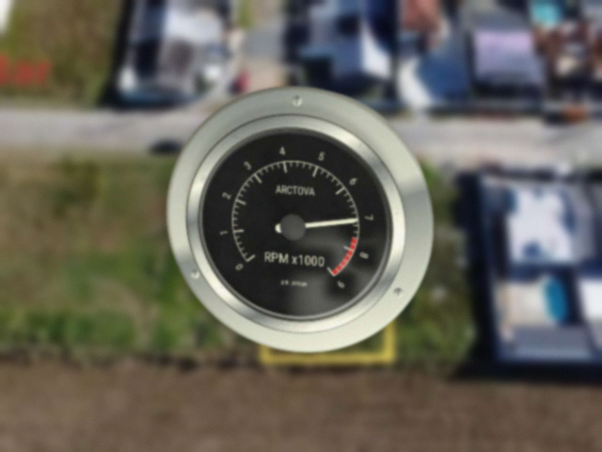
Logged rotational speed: 7000; rpm
